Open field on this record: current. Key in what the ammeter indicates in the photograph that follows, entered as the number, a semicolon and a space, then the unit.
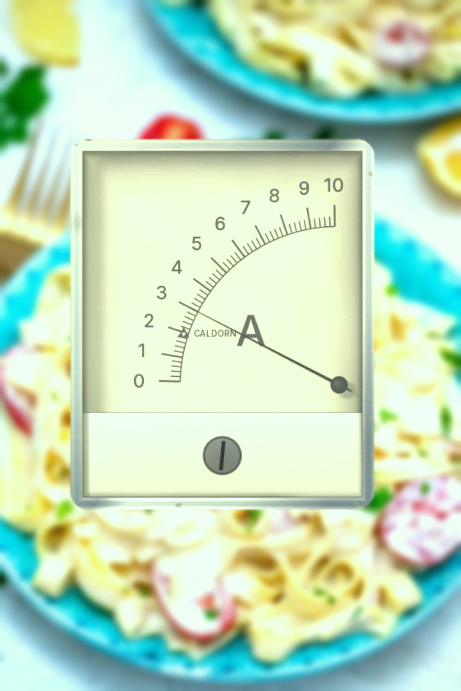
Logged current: 3; A
